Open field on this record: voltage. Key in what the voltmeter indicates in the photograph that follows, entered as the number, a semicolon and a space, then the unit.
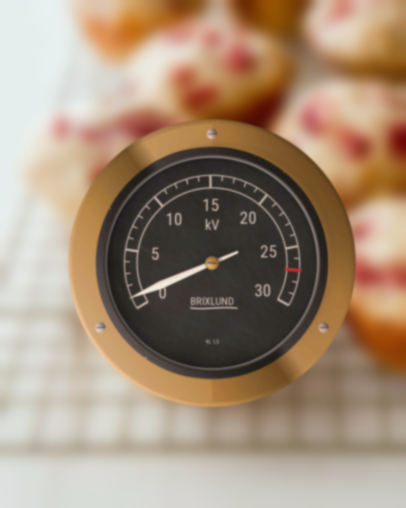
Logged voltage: 1; kV
